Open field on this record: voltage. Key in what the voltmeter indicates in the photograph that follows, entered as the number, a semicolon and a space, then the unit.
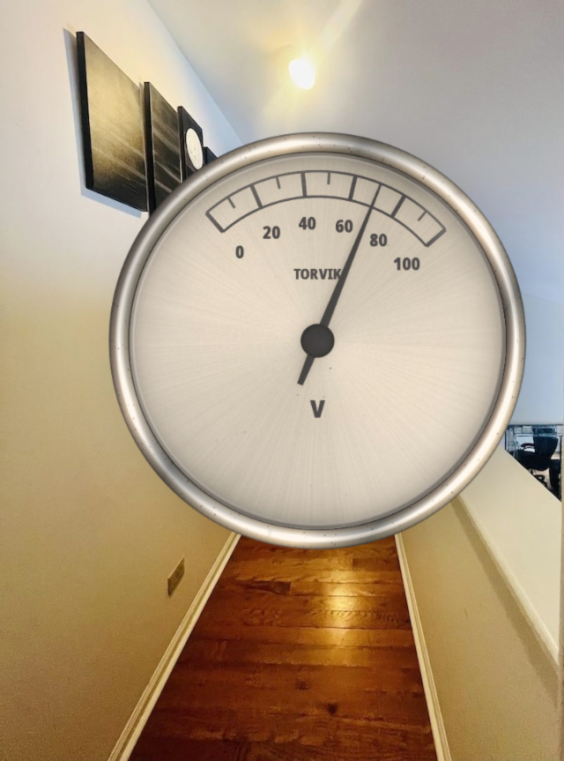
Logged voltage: 70; V
